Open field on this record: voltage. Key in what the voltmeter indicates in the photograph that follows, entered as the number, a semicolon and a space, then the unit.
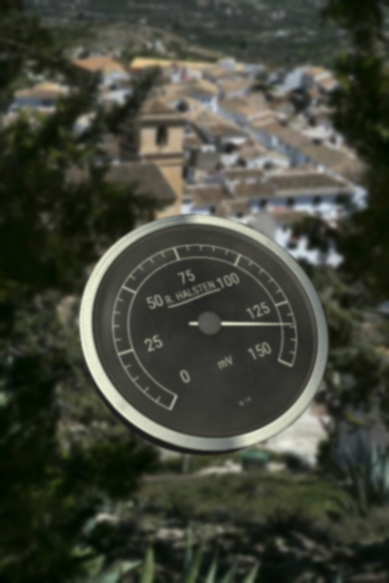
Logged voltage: 135; mV
